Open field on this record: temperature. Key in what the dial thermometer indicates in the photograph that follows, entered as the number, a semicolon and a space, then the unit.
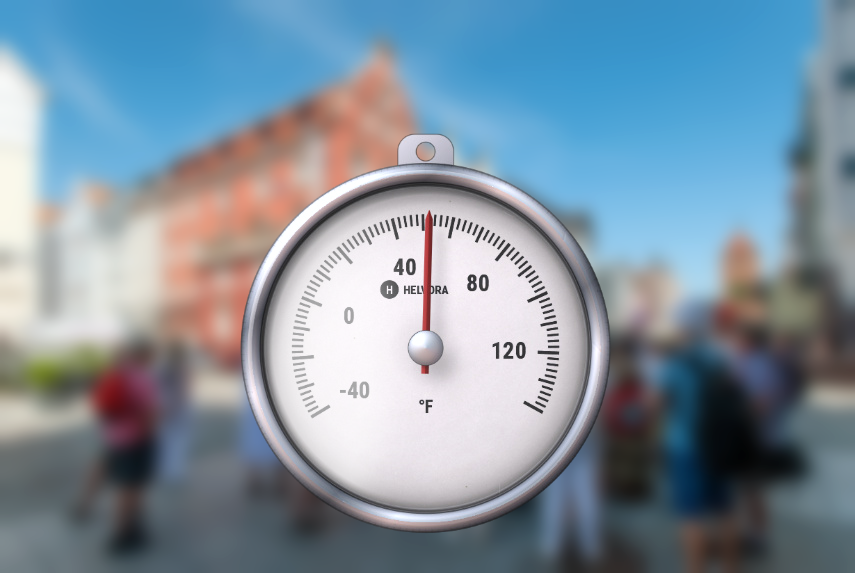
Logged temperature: 52; °F
